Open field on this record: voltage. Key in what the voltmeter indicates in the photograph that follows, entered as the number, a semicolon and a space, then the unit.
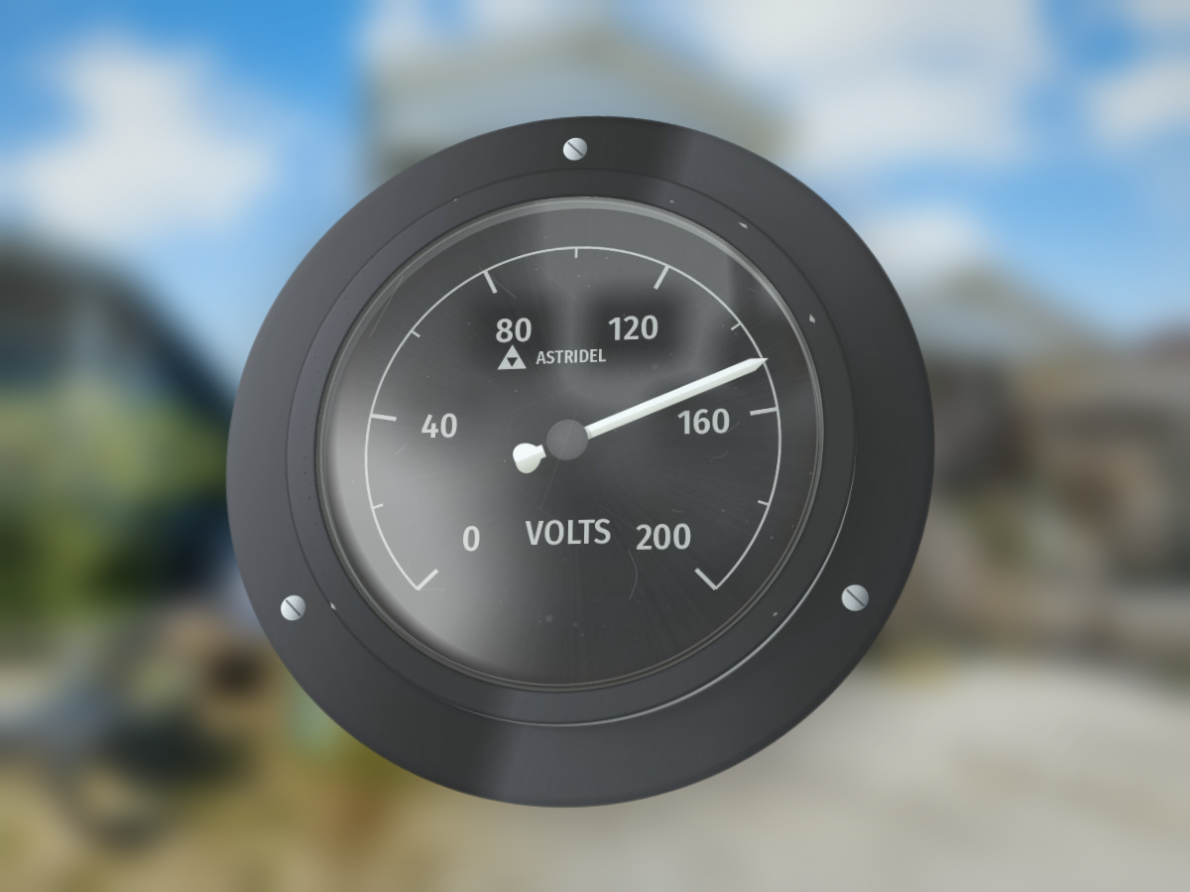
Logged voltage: 150; V
